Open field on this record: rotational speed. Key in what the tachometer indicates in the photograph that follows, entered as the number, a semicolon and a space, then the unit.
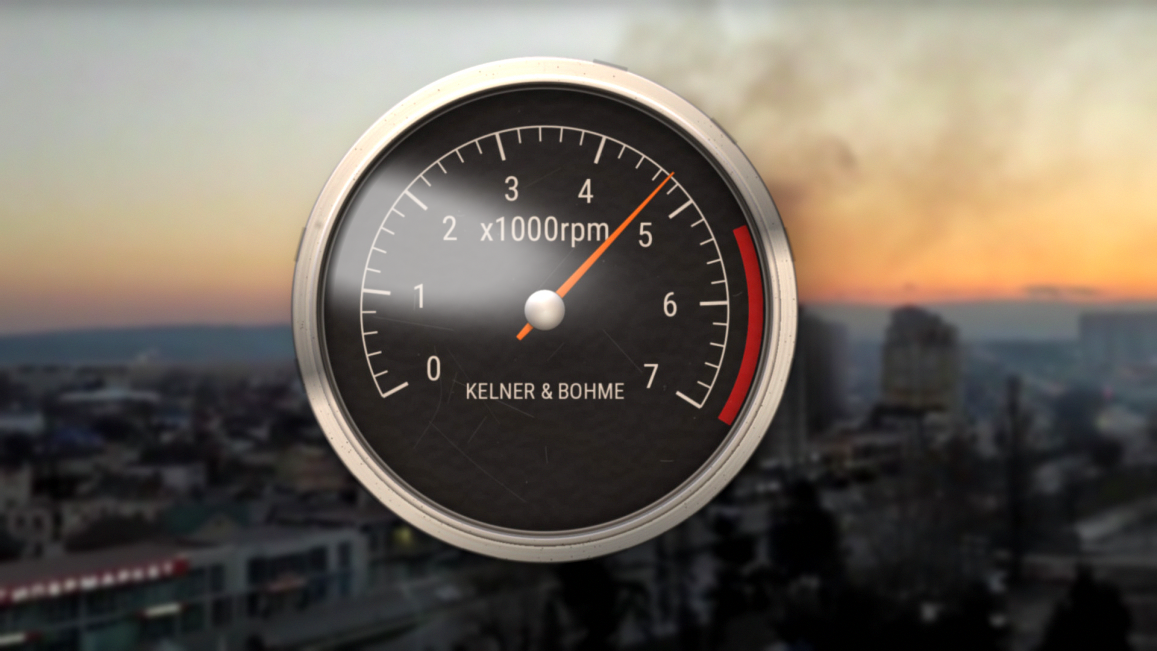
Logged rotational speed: 4700; rpm
